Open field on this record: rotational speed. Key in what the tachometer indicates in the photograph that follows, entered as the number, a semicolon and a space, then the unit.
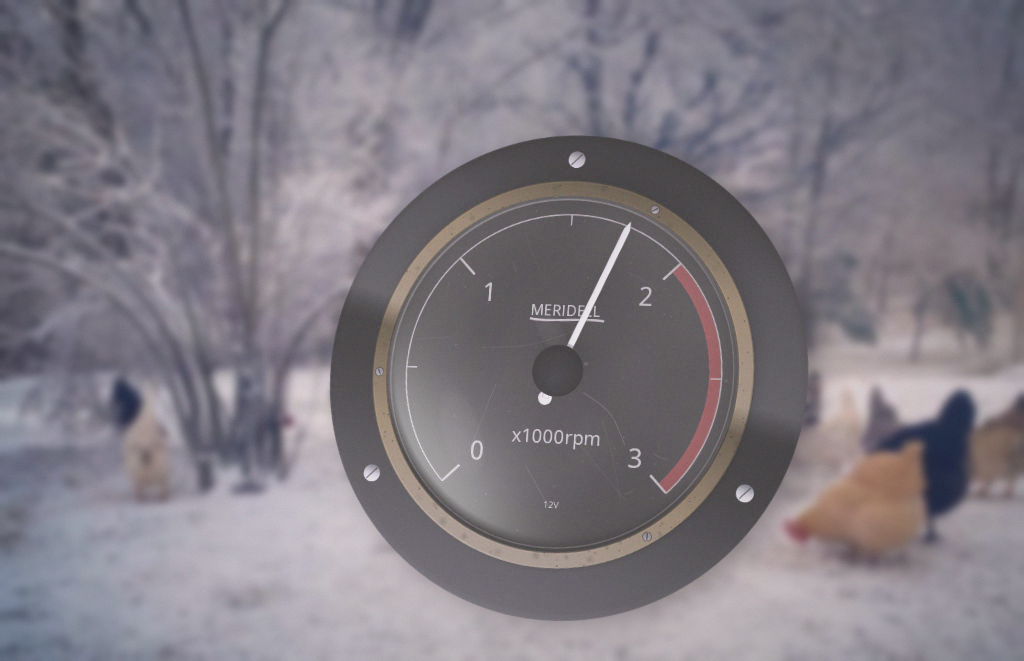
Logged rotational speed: 1750; rpm
